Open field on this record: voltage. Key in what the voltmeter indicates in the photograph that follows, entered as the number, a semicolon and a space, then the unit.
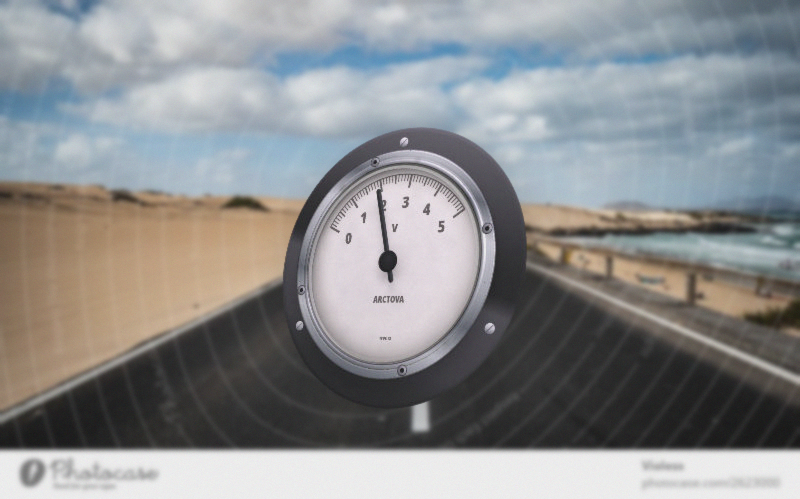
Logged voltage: 2; V
